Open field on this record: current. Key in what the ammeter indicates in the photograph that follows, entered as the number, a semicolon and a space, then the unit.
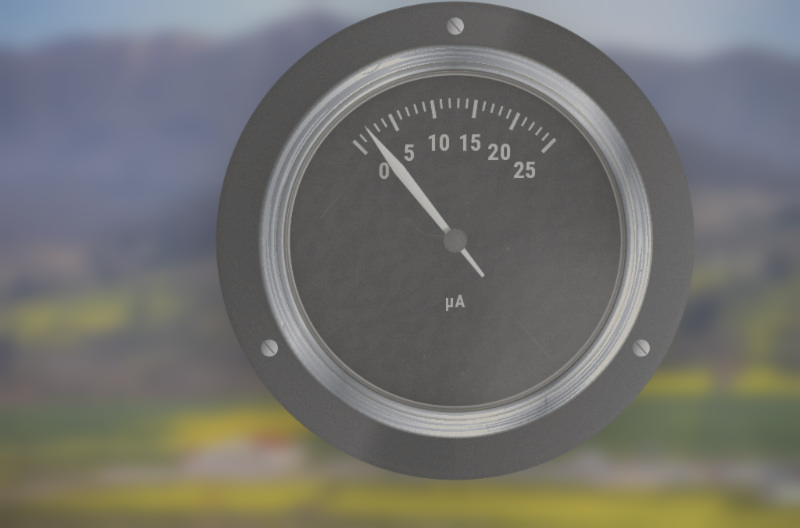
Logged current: 2; µA
